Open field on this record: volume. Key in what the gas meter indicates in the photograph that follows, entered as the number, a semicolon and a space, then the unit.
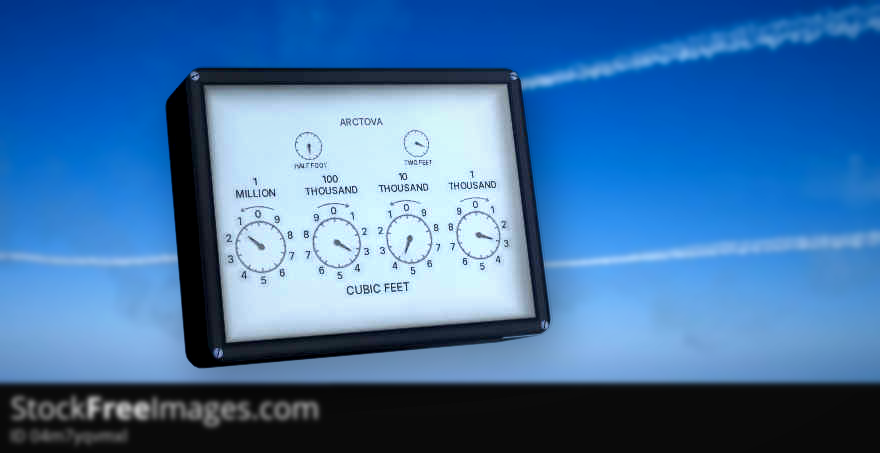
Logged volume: 134300; ft³
